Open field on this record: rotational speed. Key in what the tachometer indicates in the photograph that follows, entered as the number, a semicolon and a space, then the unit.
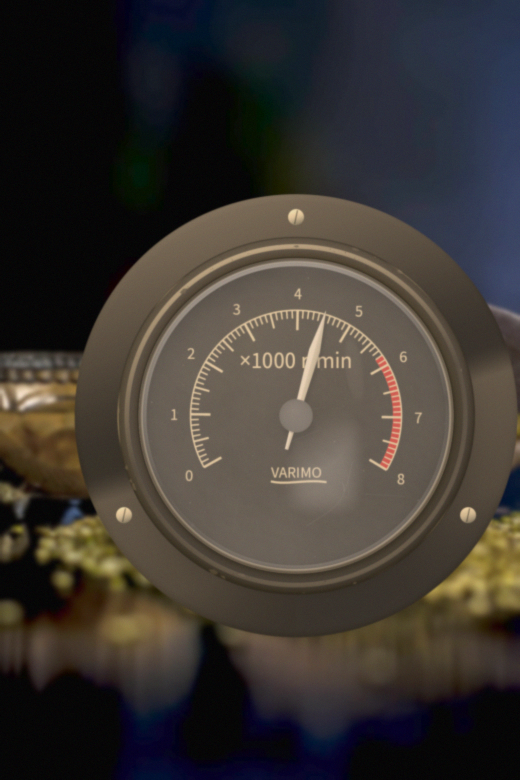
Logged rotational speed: 4500; rpm
